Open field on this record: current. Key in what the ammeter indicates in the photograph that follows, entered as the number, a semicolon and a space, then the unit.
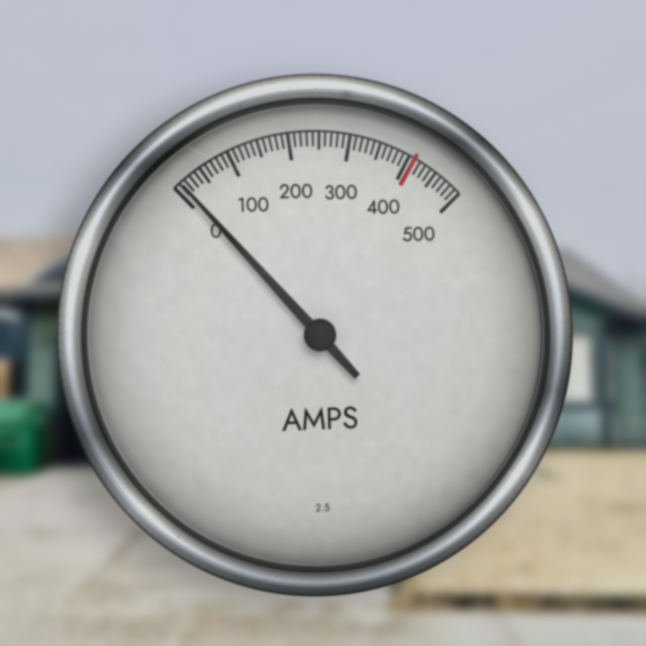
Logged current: 10; A
